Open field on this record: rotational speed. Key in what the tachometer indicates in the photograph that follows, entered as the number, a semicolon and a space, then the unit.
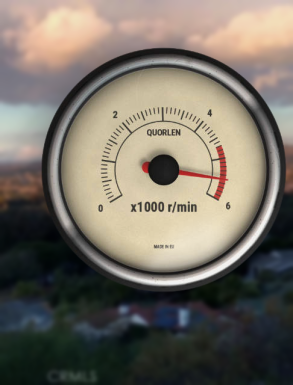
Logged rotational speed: 5500; rpm
